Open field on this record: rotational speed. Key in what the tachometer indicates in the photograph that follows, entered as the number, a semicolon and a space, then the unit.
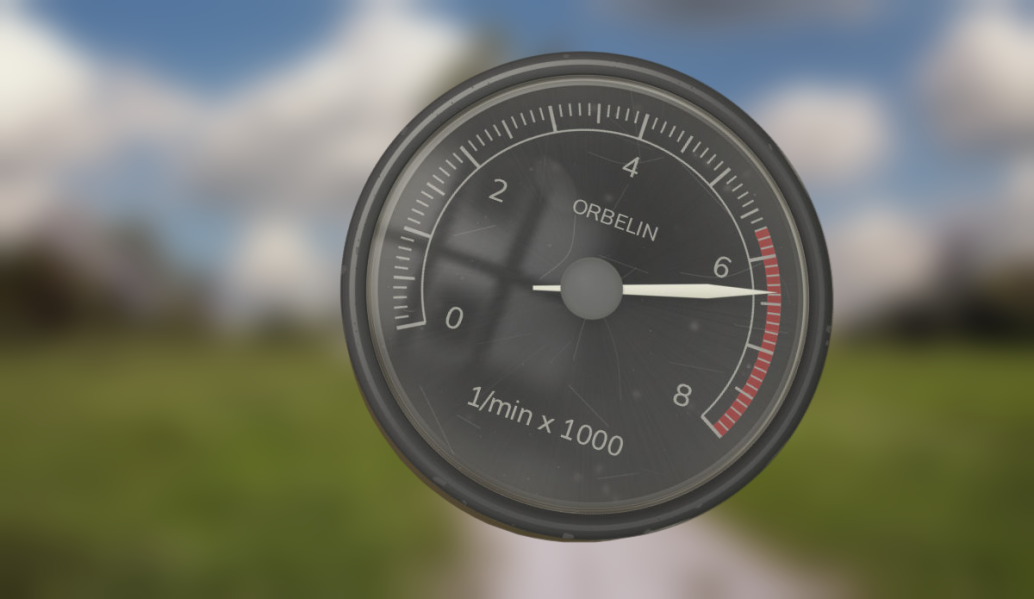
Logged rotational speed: 6400; rpm
